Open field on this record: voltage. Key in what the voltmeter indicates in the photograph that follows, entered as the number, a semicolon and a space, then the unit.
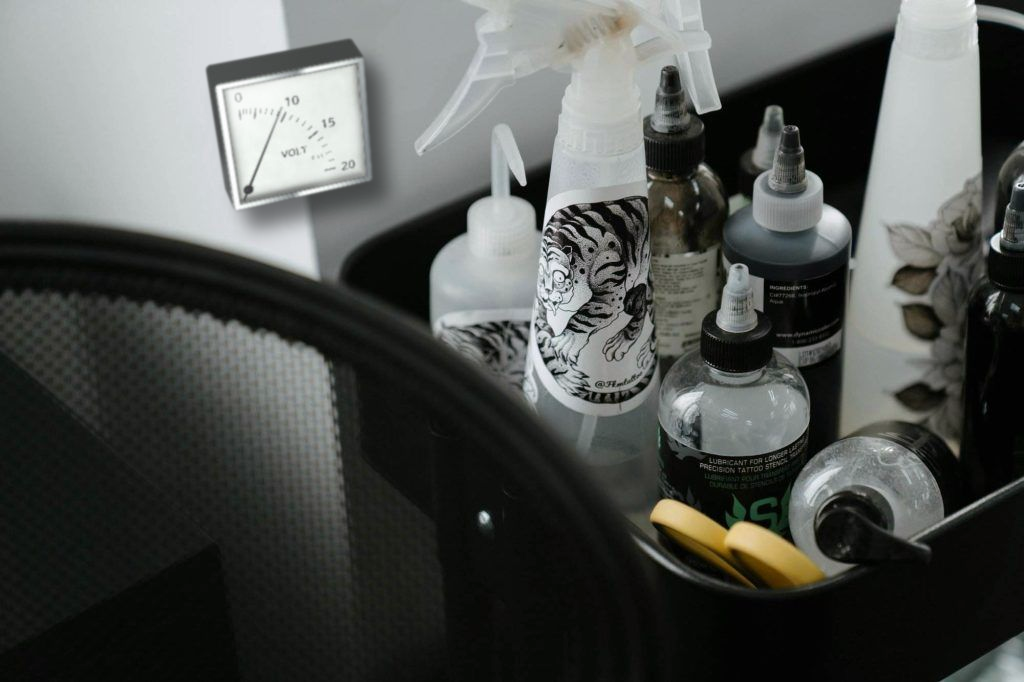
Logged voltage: 9; V
